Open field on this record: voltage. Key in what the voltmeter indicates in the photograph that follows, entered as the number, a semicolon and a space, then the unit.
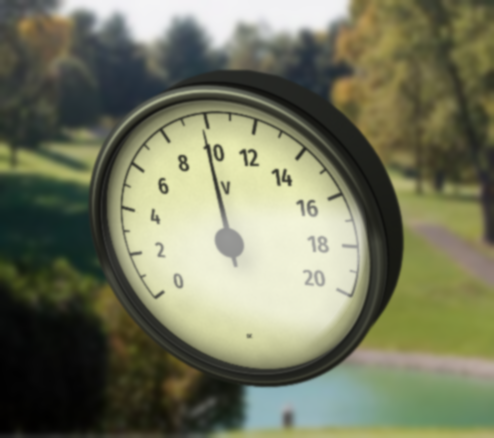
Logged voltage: 10; V
